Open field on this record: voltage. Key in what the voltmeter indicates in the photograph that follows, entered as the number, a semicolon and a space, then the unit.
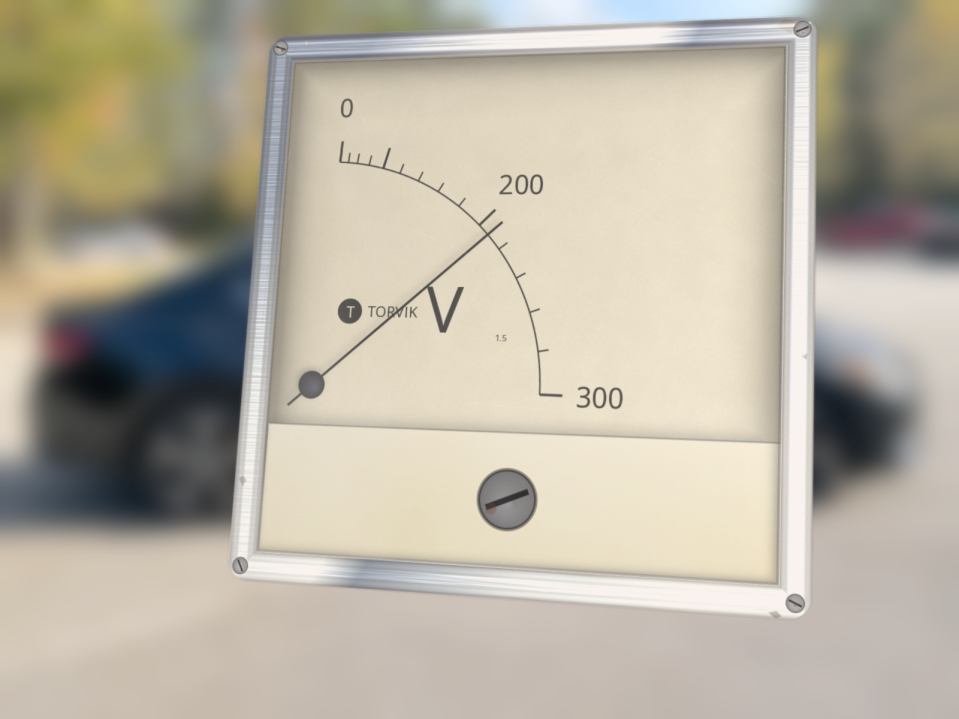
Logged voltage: 210; V
